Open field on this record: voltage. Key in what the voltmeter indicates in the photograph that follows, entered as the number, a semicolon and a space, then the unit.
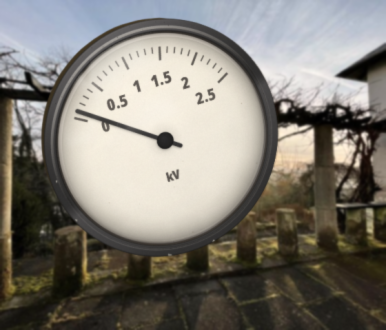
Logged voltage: 0.1; kV
